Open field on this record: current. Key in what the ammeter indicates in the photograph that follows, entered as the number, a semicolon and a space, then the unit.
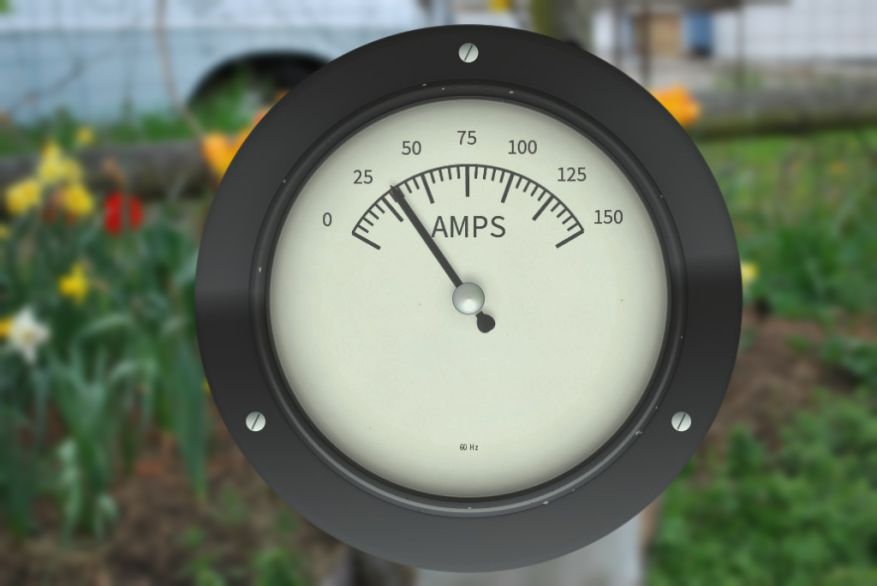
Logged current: 32.5; A
